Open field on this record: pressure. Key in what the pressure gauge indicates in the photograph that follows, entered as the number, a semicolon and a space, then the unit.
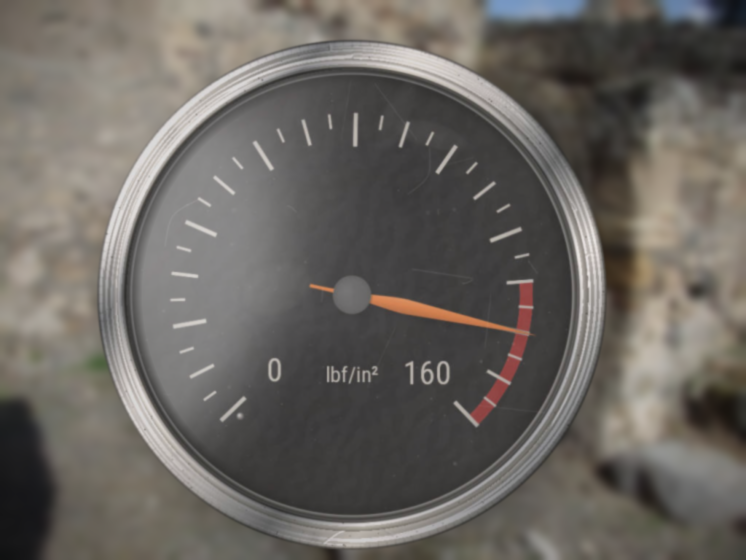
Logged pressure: 140; psi
